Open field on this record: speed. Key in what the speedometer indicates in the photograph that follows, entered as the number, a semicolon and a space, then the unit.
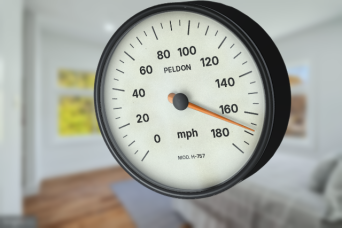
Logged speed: 167.5; mph
